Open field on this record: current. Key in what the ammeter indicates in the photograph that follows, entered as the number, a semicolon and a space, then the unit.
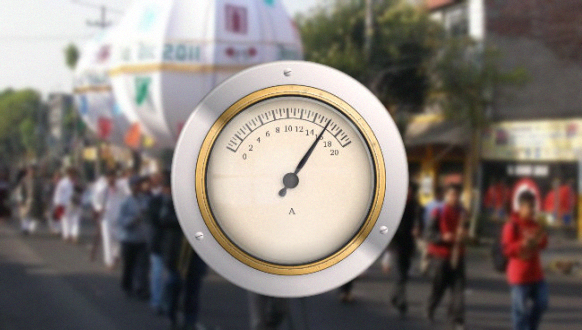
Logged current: 16; A
